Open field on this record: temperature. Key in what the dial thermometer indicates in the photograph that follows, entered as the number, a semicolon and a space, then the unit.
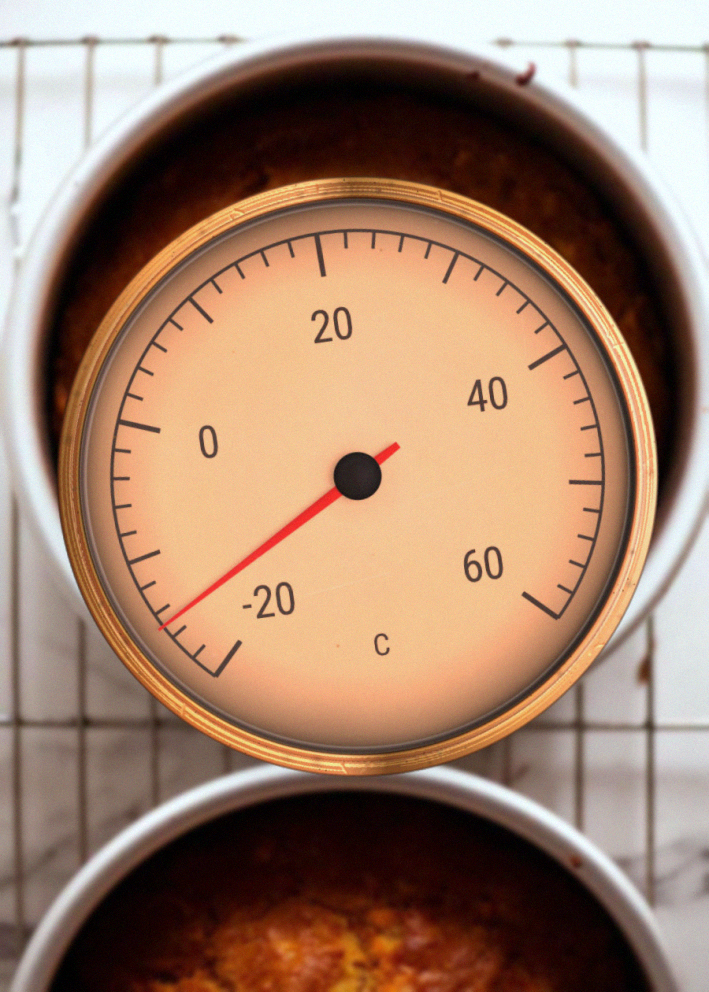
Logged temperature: -15; °C
